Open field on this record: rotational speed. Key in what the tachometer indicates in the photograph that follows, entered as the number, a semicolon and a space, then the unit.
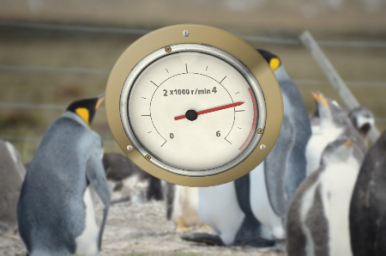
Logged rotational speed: 4750; rpm
